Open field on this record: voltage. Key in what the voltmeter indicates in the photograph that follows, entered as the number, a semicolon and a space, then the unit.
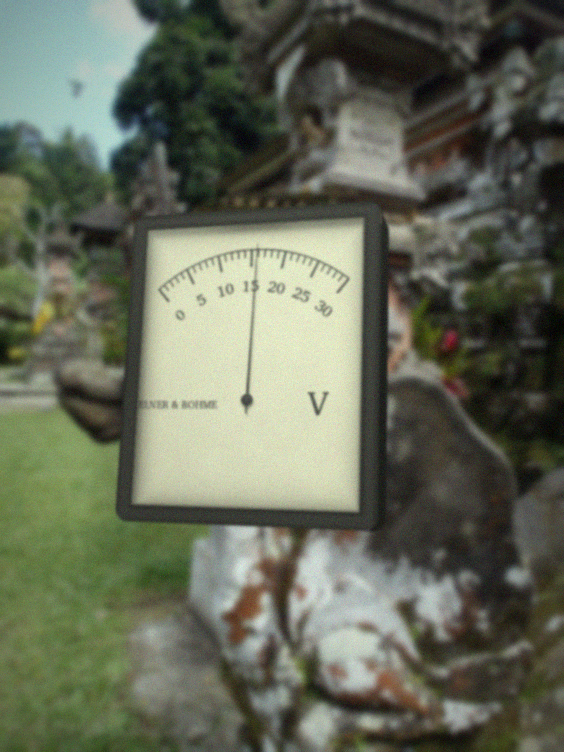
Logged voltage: 16; V
